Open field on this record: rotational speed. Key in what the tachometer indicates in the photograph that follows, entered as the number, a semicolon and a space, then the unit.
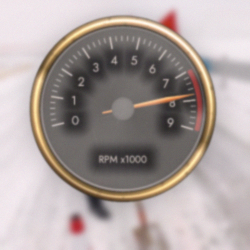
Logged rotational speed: 7800; rpm
